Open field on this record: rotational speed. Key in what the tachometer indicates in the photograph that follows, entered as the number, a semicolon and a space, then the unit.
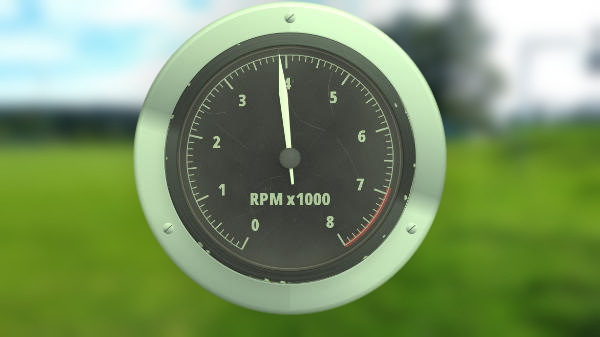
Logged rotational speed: 3900; rpm
